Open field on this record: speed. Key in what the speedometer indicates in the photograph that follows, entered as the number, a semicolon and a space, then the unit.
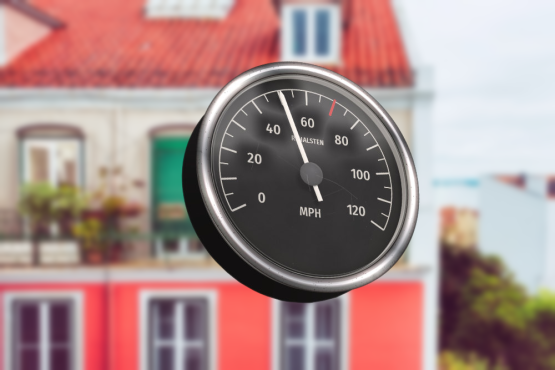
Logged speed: 50; mph
